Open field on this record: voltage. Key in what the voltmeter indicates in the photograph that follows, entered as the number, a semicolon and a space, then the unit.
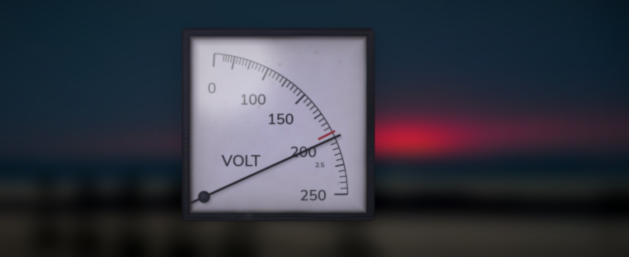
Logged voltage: 200; V
